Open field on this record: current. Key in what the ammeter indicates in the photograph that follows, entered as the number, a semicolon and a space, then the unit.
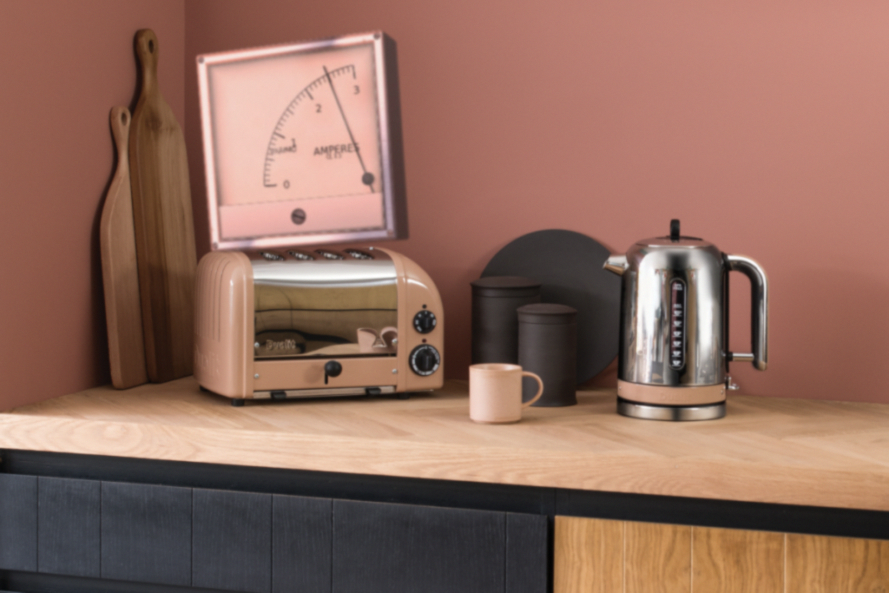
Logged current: 2.5; A
